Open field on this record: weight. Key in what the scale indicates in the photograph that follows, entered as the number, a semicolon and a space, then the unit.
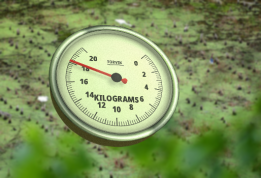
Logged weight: 18; kg
